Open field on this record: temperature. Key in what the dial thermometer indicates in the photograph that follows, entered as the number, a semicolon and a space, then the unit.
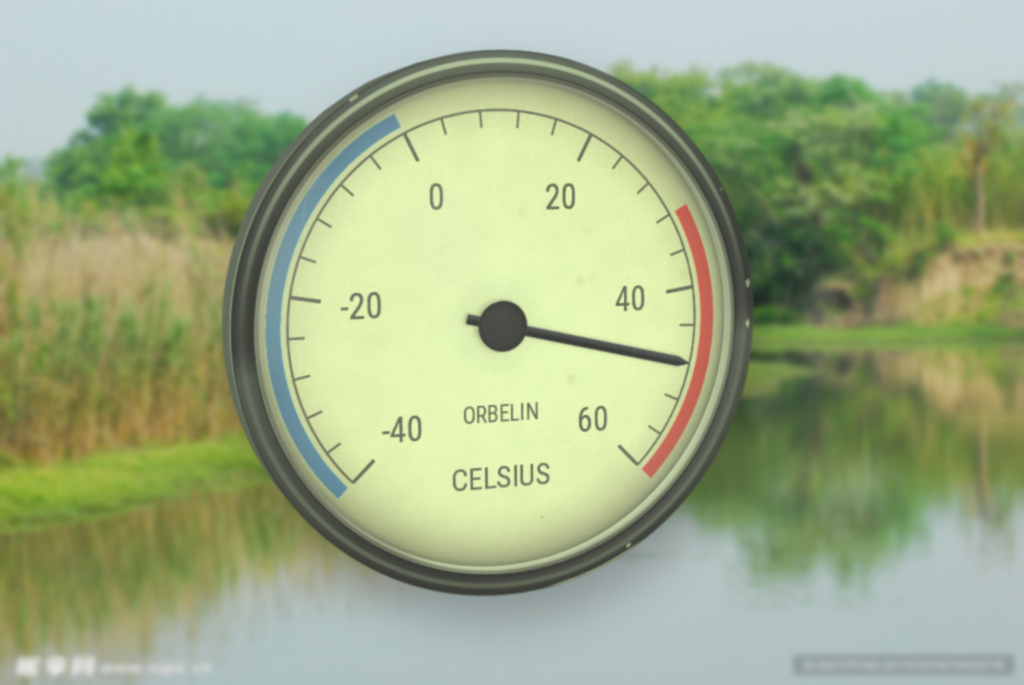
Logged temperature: 48; °C
